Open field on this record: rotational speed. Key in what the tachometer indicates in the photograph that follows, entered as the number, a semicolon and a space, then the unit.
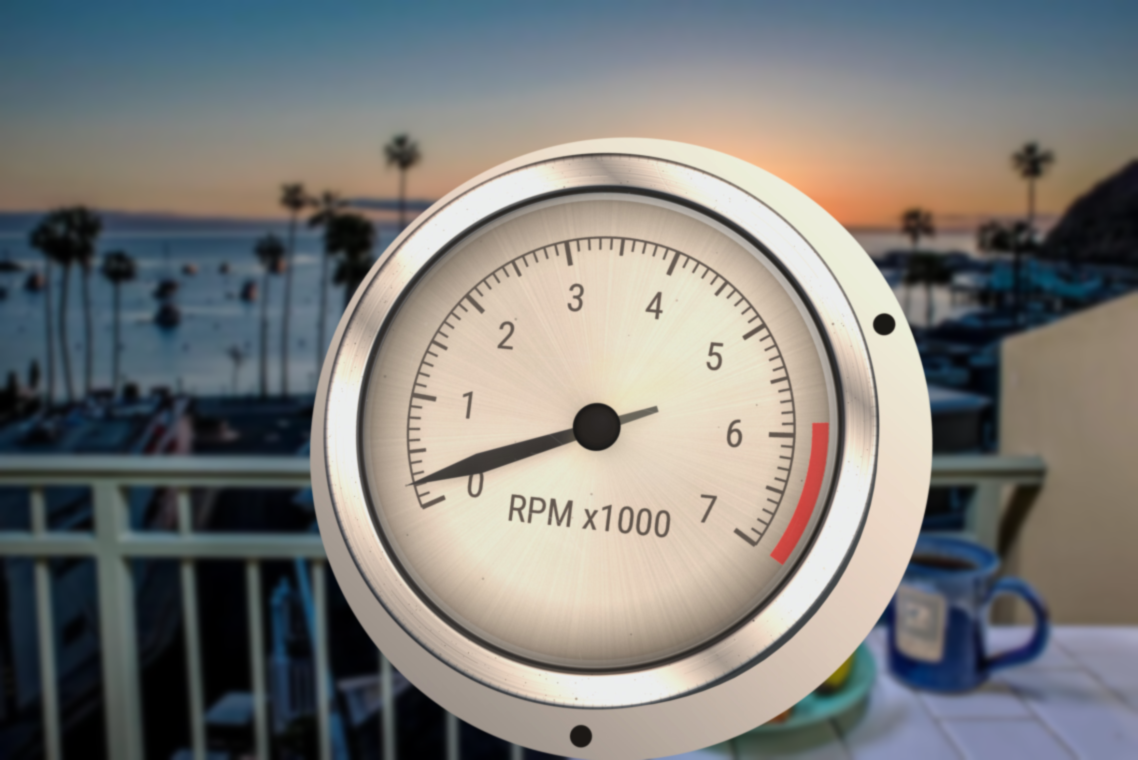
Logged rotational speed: 200; rpm
